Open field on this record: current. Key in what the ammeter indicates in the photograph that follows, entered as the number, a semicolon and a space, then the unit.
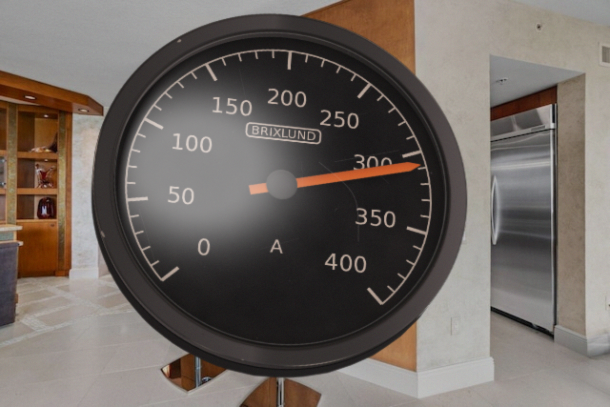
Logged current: 310; A
